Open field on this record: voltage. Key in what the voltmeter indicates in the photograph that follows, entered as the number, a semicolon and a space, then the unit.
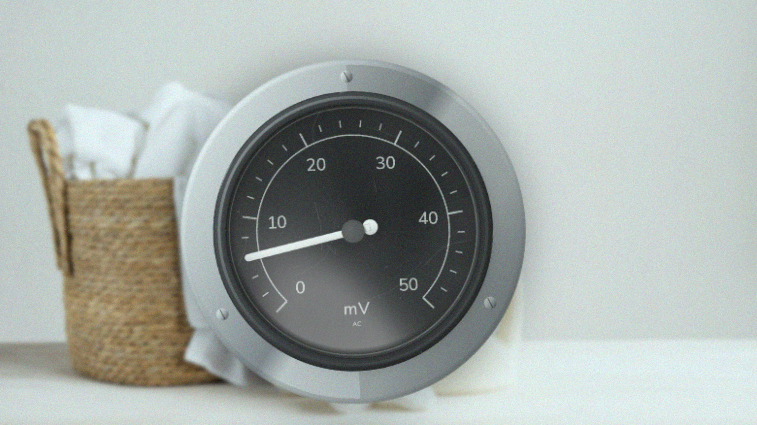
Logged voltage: 6; mV
